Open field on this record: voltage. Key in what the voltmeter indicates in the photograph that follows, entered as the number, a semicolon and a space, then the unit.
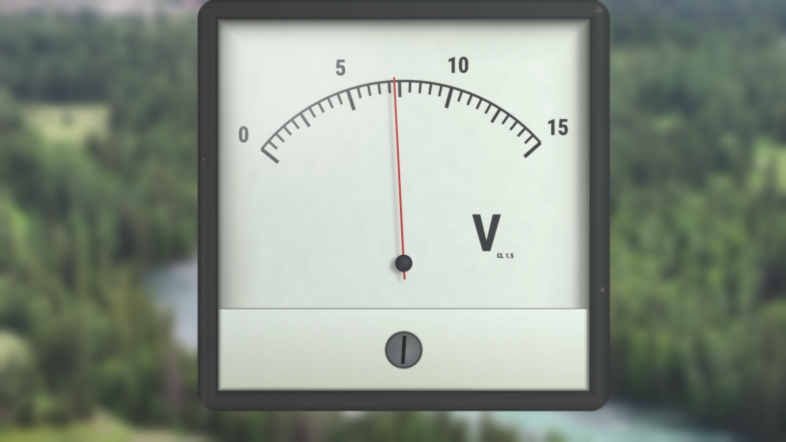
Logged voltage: 7.25; V
